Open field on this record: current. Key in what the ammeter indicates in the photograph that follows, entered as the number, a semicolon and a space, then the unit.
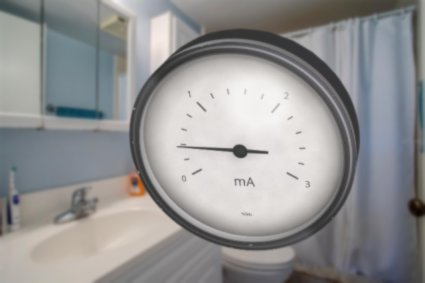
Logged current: 0.4; mA
